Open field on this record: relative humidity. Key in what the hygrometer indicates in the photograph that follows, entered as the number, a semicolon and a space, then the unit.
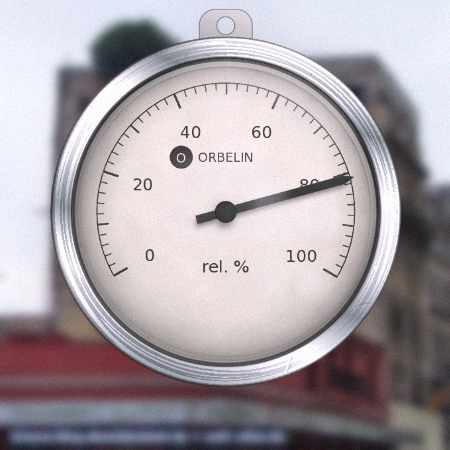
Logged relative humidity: 81; %
